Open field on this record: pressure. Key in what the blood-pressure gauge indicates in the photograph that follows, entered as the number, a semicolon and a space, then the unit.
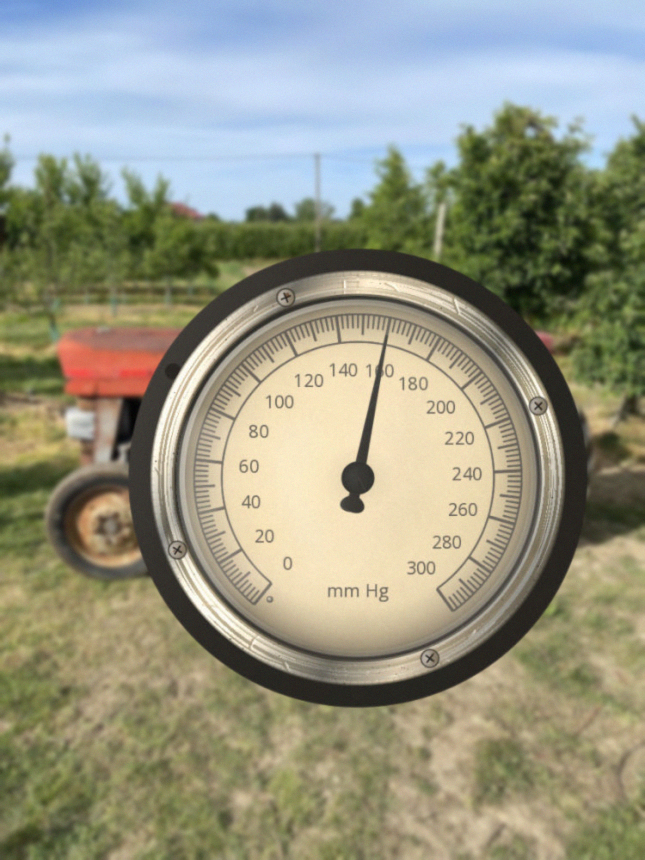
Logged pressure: 160; mmHg
